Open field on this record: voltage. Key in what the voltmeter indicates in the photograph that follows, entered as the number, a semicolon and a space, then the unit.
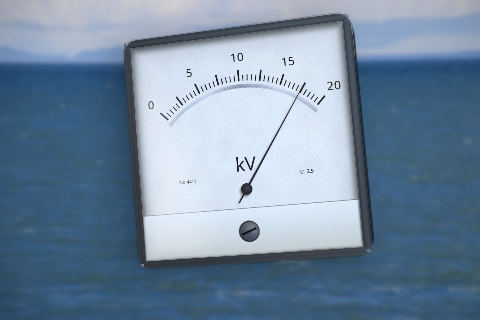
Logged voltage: 17.5; kV
